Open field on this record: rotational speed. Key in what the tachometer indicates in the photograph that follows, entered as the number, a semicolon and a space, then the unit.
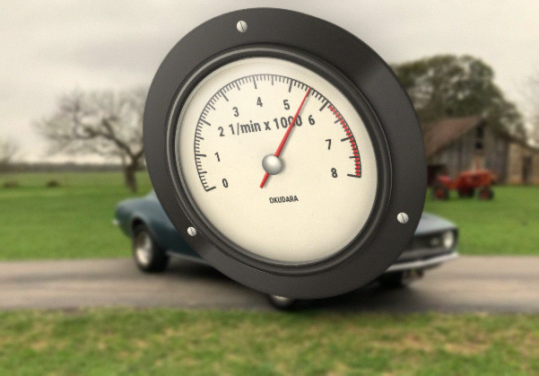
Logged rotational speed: 5500; rpm
